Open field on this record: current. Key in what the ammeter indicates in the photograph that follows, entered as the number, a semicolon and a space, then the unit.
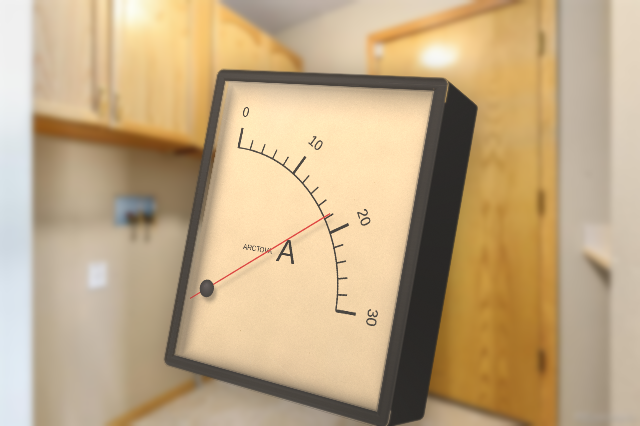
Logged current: 18; A
